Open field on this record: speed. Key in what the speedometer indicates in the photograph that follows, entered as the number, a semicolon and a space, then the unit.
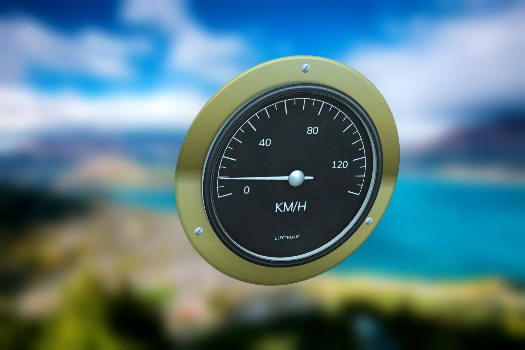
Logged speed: 10; km/h
